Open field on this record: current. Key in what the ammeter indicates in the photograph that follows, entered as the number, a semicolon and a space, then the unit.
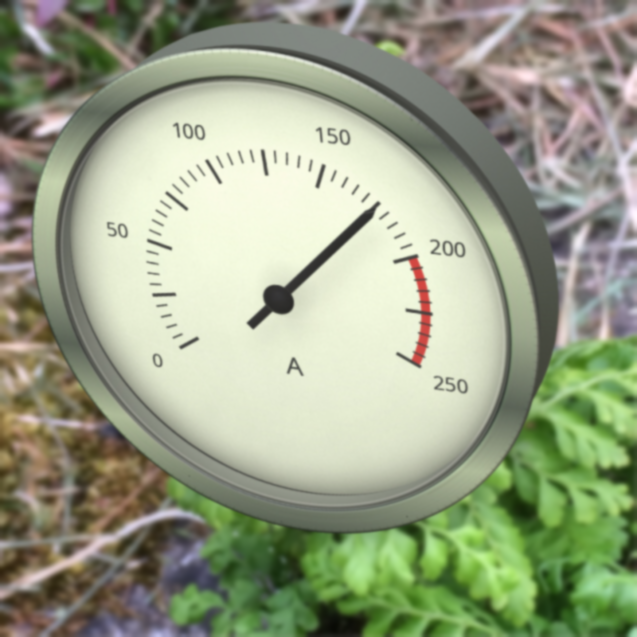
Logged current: 175; A
